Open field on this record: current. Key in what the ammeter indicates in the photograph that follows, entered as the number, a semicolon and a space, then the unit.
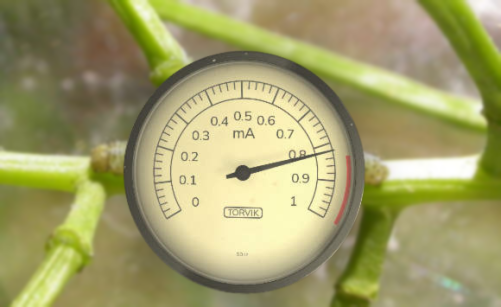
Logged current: 0.82; mA
